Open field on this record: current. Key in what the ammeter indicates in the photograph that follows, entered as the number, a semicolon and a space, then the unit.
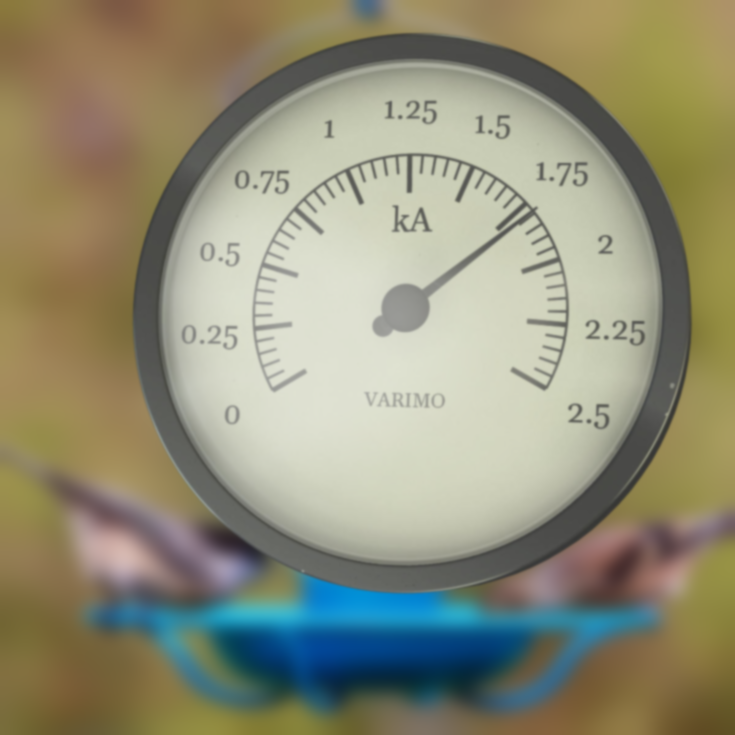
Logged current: 1.8; kA
